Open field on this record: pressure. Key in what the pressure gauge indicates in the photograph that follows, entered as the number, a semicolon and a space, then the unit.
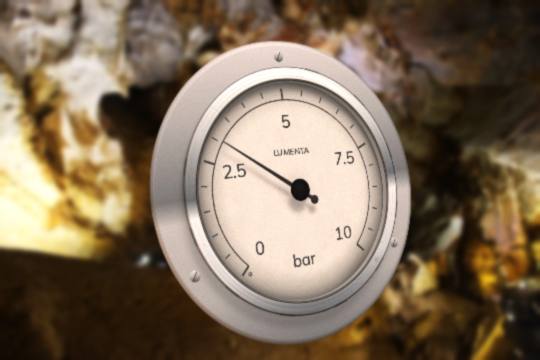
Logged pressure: 3; bar
